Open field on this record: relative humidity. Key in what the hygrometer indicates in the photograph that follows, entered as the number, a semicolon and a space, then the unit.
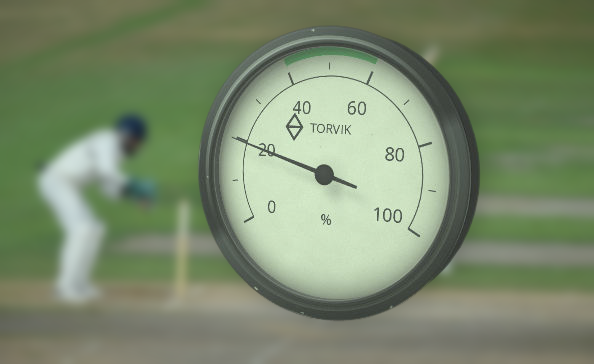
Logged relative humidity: 20; %
